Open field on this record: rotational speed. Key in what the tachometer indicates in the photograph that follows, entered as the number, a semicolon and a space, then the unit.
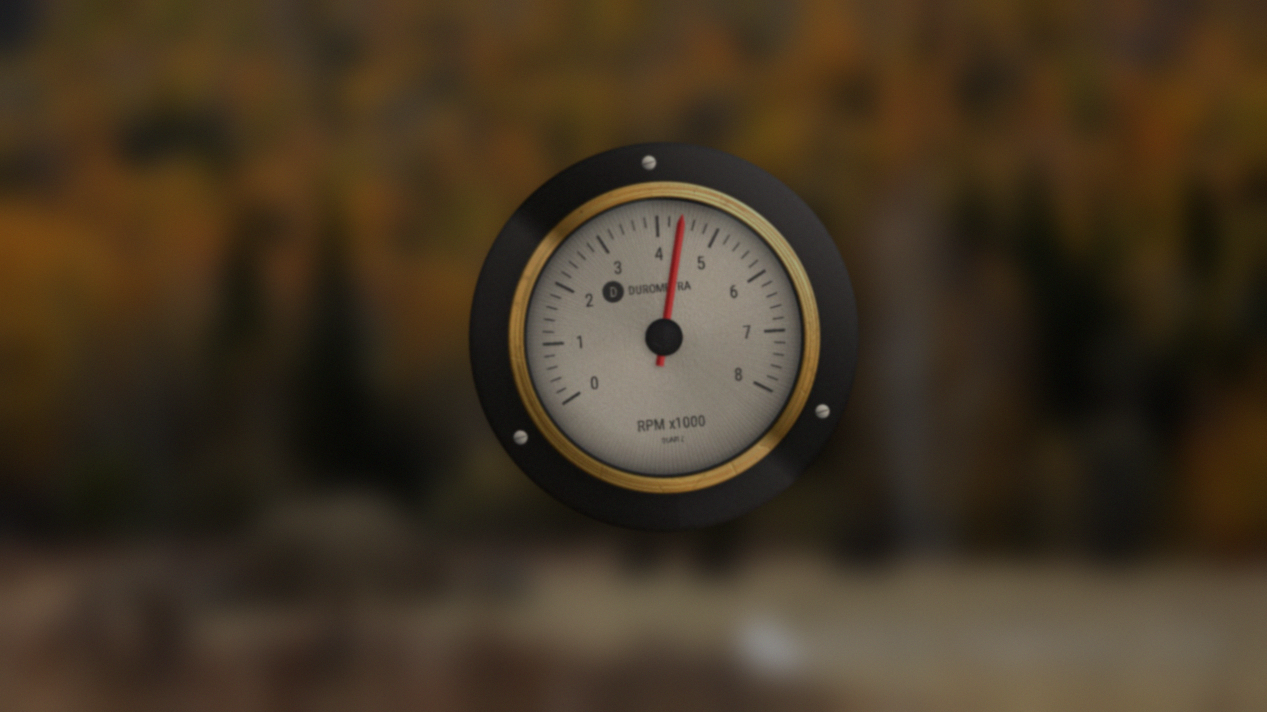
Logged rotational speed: 4400; rpm
